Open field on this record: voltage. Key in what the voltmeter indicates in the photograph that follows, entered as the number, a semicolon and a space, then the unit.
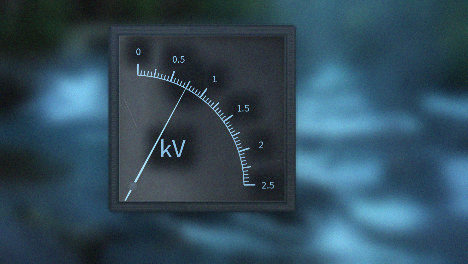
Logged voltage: 0.75; kV
